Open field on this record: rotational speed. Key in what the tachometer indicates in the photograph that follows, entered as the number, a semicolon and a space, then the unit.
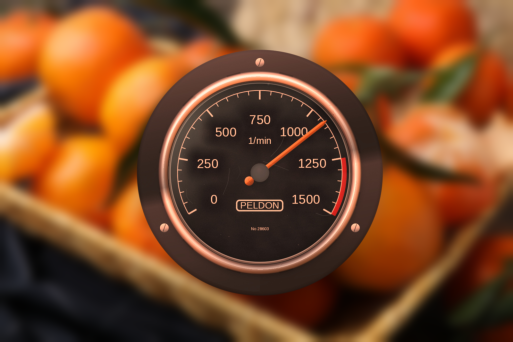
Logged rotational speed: 1075; rpm
